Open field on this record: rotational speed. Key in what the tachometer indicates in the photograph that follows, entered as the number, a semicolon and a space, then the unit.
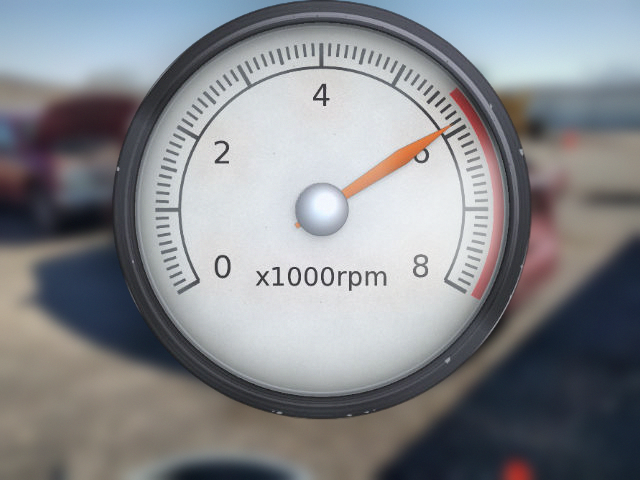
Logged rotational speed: 5900; rpm
